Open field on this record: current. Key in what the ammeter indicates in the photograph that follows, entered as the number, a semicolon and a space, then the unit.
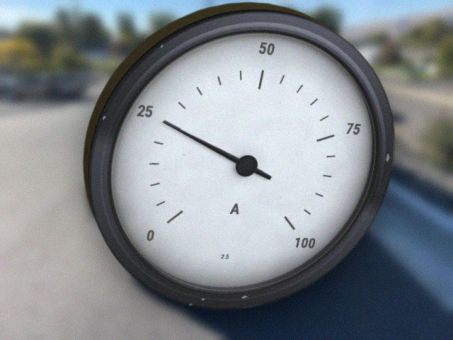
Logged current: 25; A
